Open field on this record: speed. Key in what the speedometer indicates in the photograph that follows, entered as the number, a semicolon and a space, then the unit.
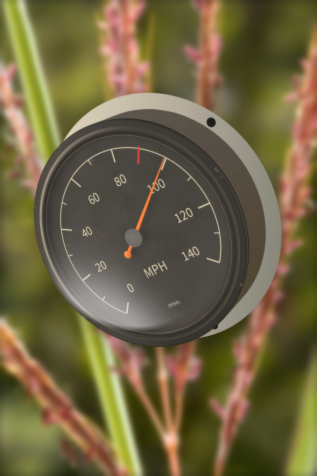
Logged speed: 100; mph
